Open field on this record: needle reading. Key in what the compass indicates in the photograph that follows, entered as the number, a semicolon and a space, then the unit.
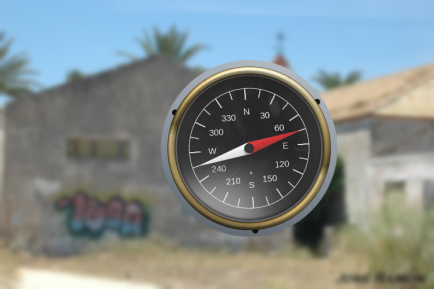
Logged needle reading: 75; °
